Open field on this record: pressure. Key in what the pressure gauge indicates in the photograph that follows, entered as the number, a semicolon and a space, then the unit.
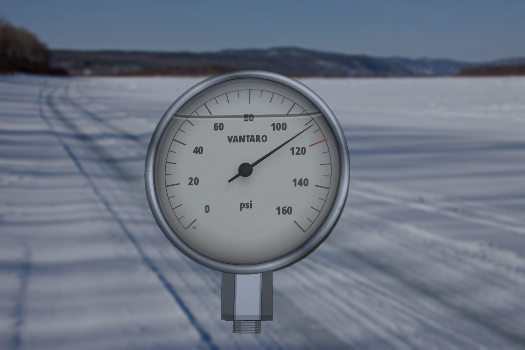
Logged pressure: 112.5; psi
